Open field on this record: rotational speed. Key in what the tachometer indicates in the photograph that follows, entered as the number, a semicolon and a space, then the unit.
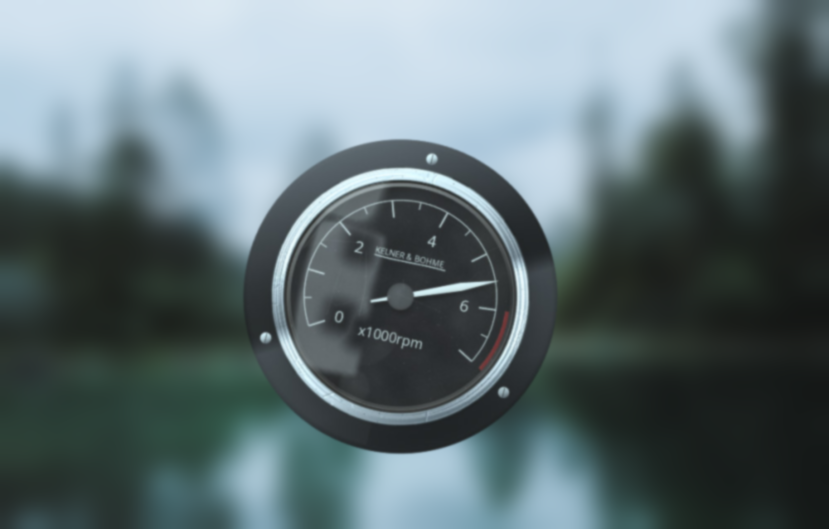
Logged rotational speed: 5500; rpm
